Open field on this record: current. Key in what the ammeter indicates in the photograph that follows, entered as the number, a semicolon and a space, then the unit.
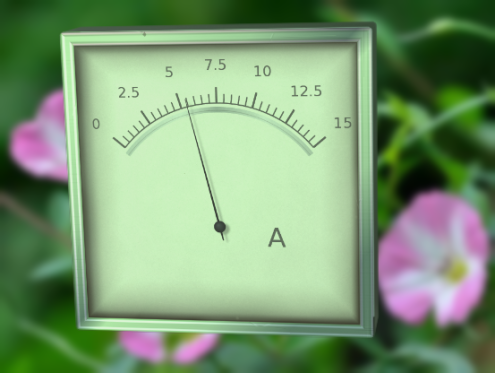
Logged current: 5.5; A
